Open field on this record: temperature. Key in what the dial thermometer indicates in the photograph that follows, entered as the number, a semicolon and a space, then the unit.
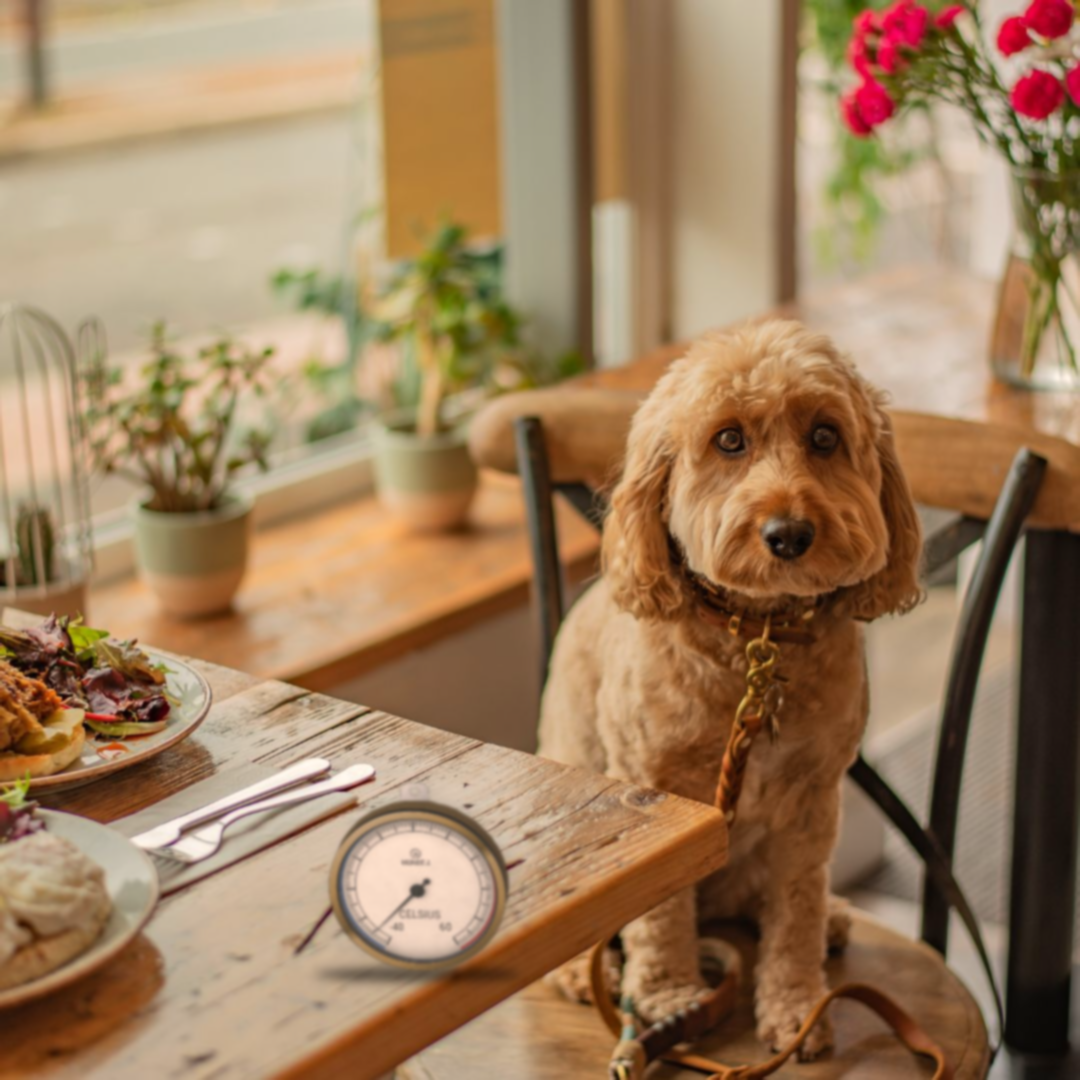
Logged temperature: -35; °C
